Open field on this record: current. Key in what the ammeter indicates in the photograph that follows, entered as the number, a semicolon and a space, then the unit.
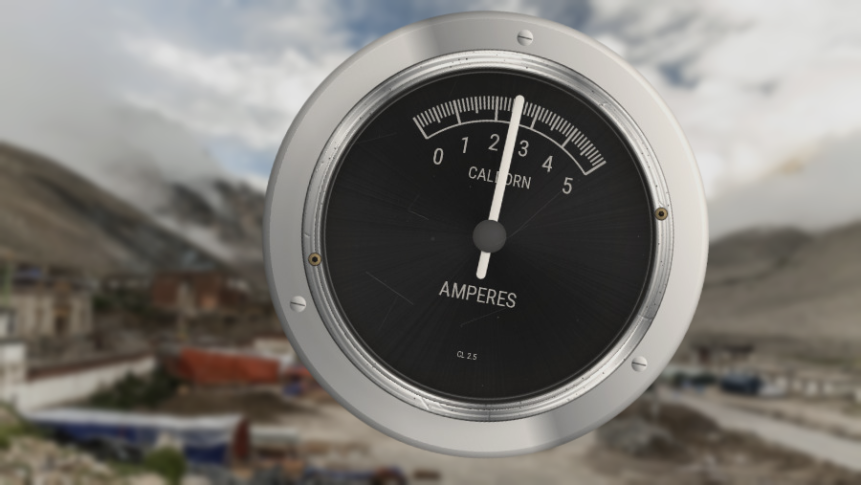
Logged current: 2.5; A
